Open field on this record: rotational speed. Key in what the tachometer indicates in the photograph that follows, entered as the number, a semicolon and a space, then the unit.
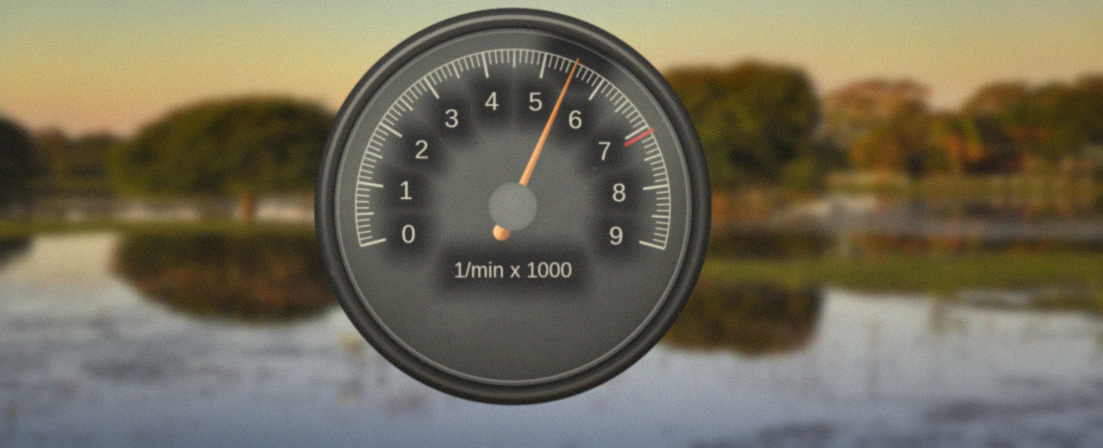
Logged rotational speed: 5500; rpm
